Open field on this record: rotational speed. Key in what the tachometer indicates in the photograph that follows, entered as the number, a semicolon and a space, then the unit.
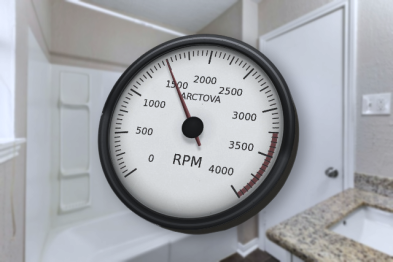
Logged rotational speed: 1500; rpm
